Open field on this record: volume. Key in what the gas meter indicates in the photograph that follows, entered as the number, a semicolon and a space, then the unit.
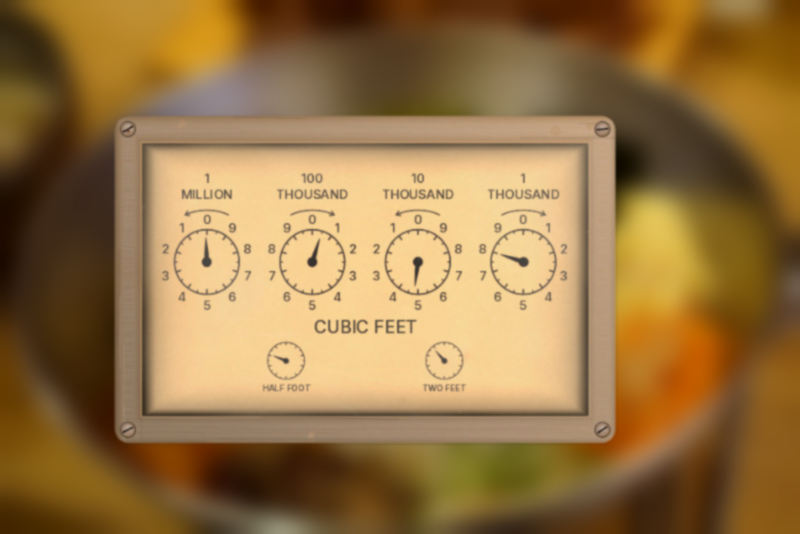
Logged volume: 4800; ft³
